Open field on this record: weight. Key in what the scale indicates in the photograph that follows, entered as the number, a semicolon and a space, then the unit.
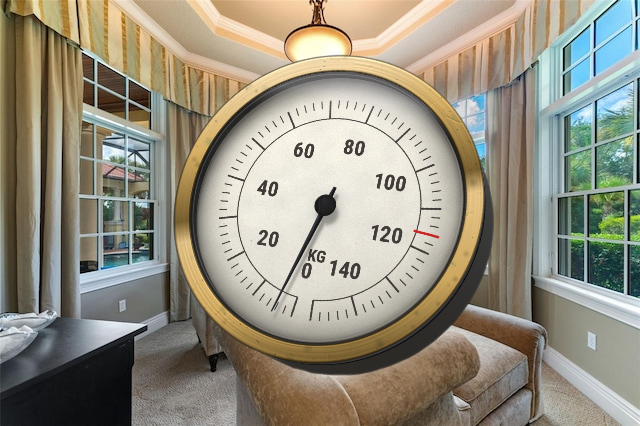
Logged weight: 4; kg
